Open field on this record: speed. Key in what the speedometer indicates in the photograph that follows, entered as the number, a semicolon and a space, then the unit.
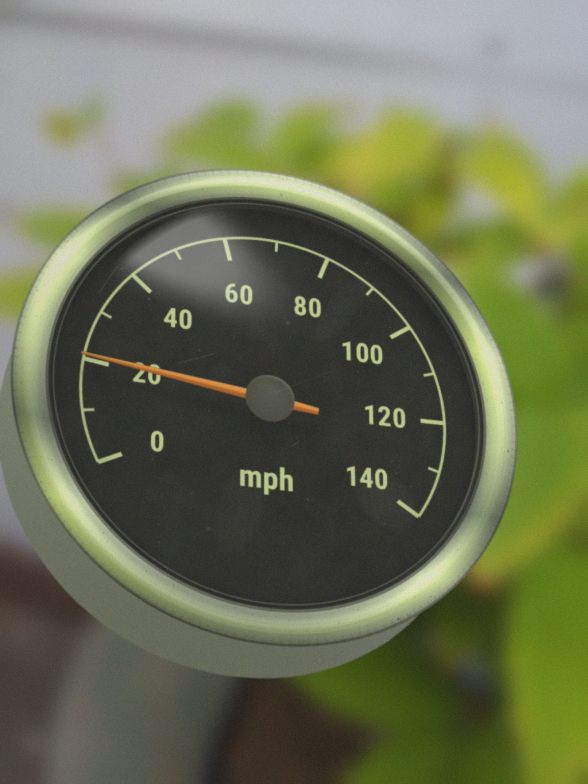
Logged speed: 20; mph
